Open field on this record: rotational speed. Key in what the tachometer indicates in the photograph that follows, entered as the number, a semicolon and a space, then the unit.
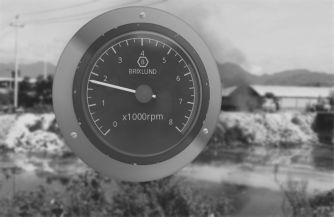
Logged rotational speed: 1750; rpm
